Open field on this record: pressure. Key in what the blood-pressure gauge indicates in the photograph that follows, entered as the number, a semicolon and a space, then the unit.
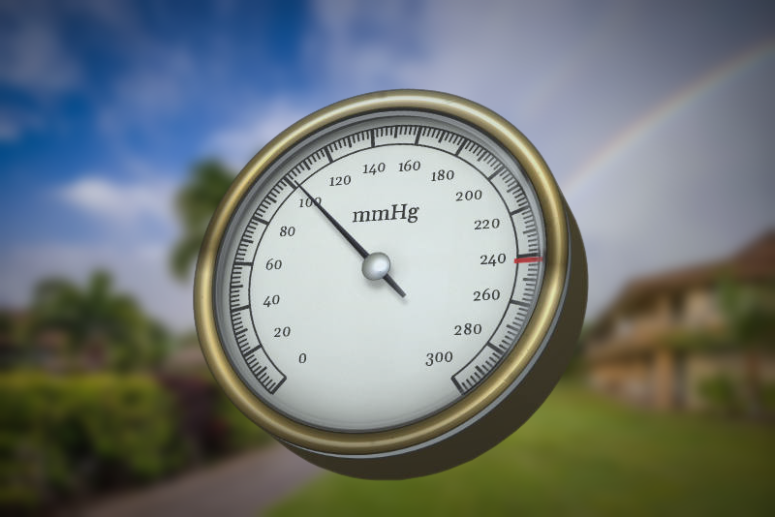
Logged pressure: 102; mmHg
